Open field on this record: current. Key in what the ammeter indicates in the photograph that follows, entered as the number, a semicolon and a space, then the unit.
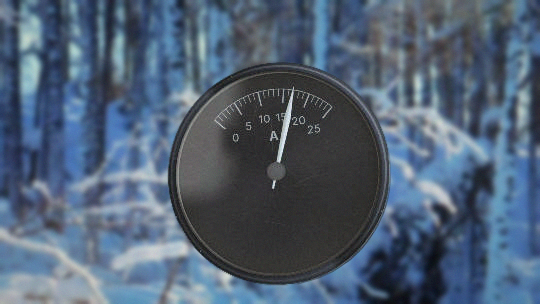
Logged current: 17; A
